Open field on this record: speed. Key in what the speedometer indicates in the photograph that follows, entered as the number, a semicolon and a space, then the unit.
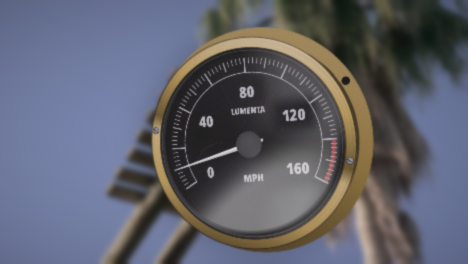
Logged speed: 10; mph
